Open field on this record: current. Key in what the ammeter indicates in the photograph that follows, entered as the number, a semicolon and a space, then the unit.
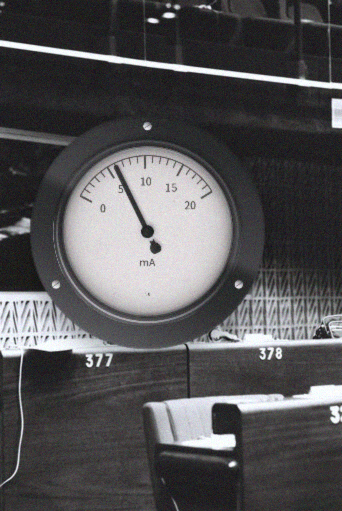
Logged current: 6; mA
